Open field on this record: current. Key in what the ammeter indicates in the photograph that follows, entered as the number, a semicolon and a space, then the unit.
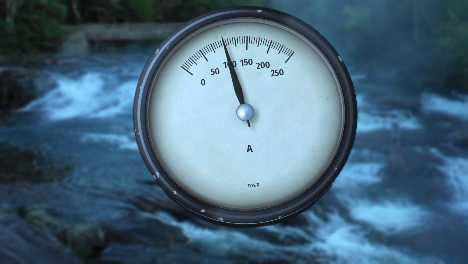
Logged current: 100; A
